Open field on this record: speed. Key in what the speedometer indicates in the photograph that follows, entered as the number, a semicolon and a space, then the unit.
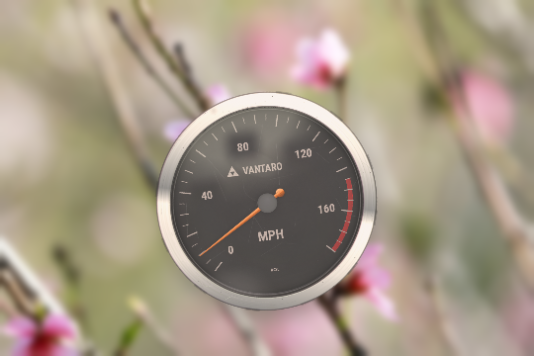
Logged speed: 10; mph
